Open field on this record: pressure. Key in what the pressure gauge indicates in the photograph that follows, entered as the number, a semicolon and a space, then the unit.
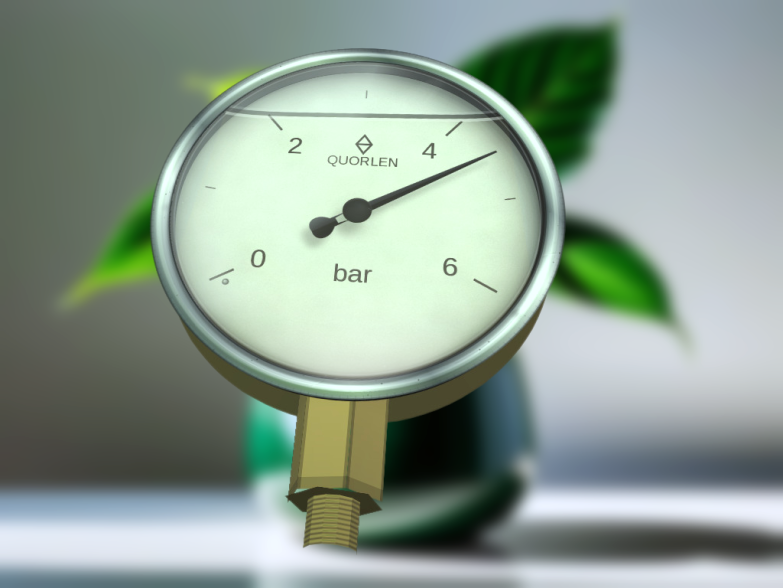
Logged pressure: 4.5; bar
